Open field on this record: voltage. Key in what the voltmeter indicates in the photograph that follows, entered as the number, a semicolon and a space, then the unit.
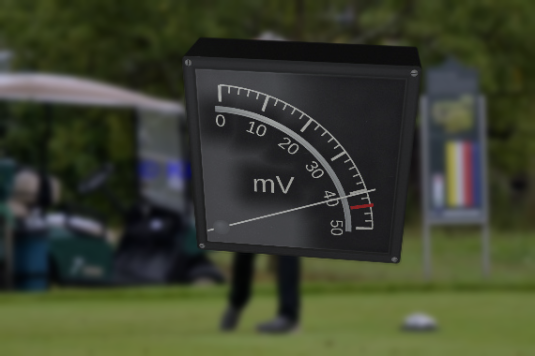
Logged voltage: 40; mV
